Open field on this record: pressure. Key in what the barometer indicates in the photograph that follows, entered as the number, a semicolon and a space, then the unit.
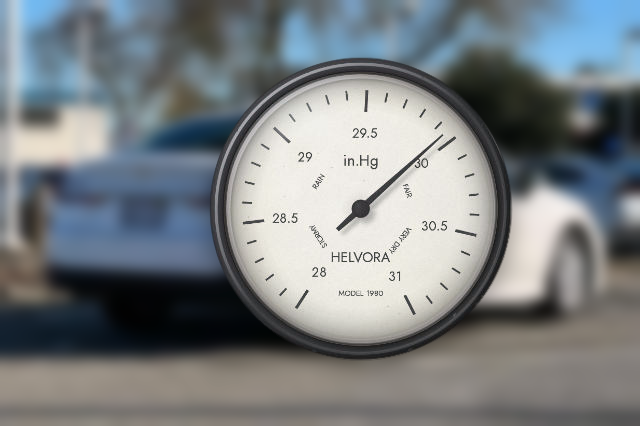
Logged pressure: 29.95; inHg
